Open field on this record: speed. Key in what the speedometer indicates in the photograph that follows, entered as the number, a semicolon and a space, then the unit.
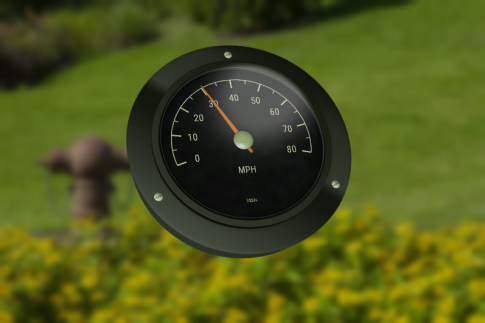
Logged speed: 30; mph
